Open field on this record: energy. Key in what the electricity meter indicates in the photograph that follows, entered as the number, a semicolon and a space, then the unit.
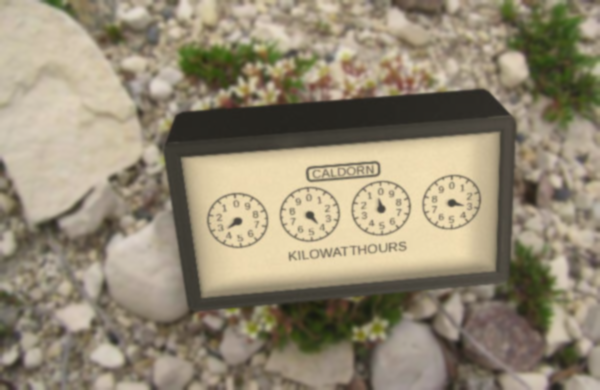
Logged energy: 3403; kWh
